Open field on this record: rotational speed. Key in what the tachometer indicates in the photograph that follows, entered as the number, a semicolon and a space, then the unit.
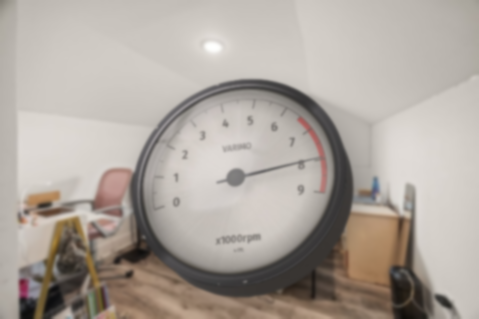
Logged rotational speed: 8000; rpm
